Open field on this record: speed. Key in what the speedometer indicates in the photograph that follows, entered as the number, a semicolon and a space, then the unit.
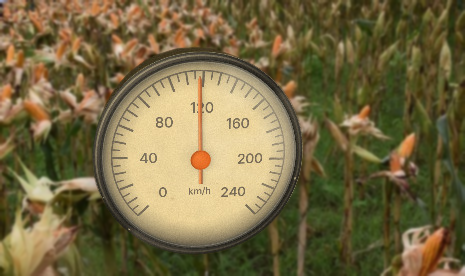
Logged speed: 117.5; km/h
